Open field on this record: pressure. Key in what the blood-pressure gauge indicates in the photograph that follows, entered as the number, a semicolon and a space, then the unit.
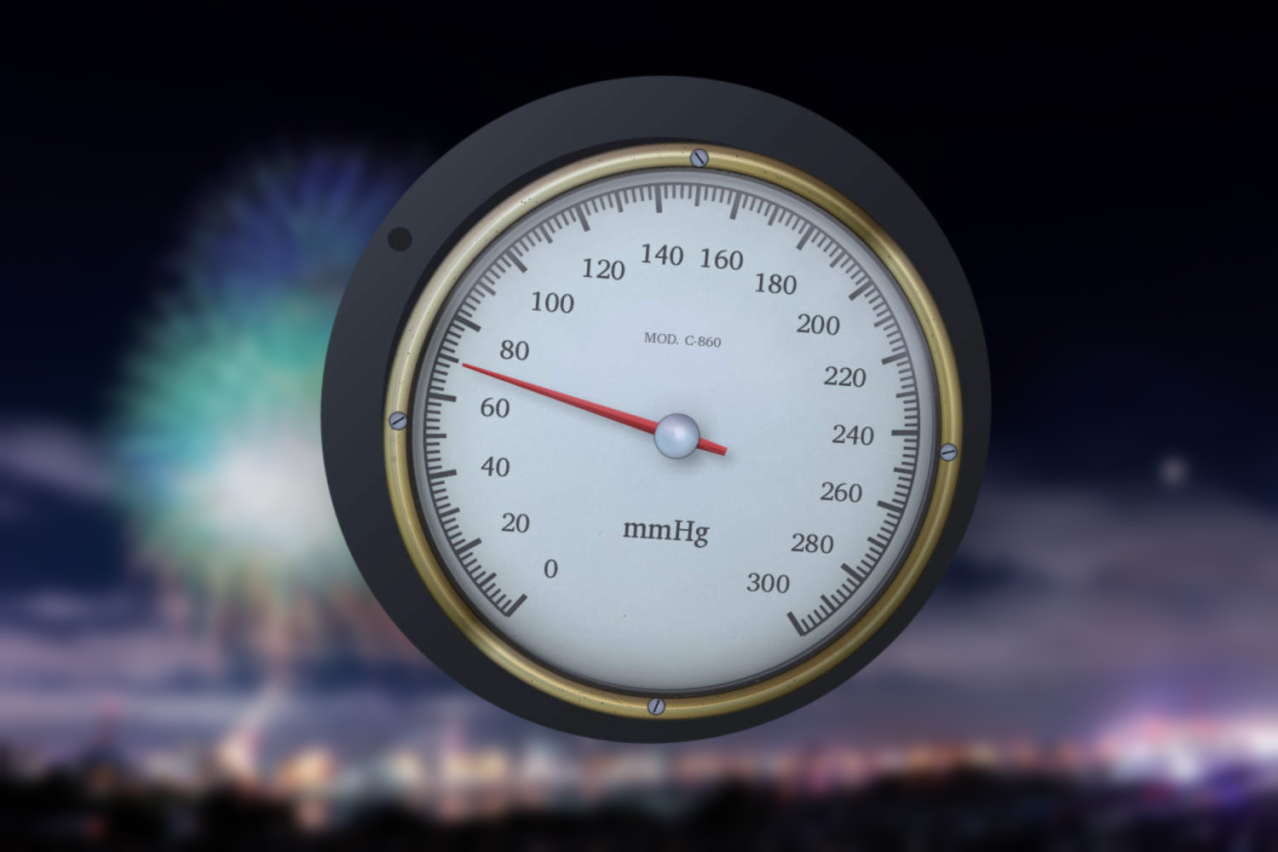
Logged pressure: 70; mmHg
